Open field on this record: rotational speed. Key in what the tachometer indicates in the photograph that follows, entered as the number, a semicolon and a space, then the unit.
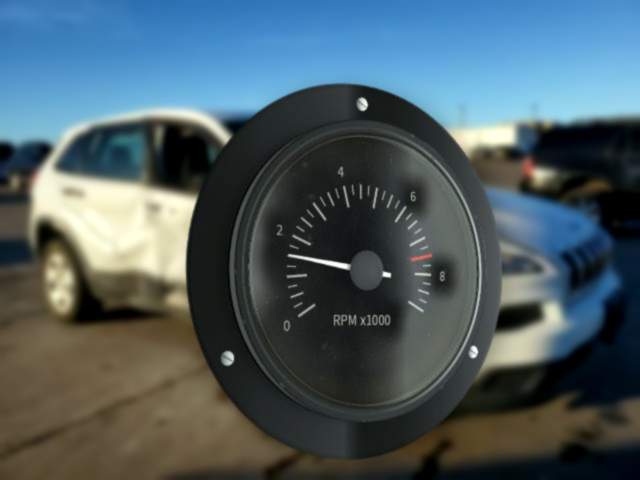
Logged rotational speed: 1500; rpm
